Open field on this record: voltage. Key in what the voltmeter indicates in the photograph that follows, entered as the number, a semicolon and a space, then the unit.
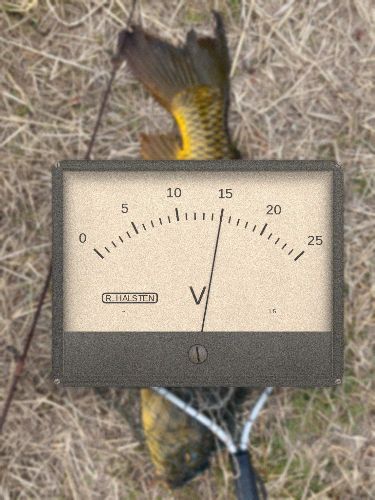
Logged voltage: 15; V
